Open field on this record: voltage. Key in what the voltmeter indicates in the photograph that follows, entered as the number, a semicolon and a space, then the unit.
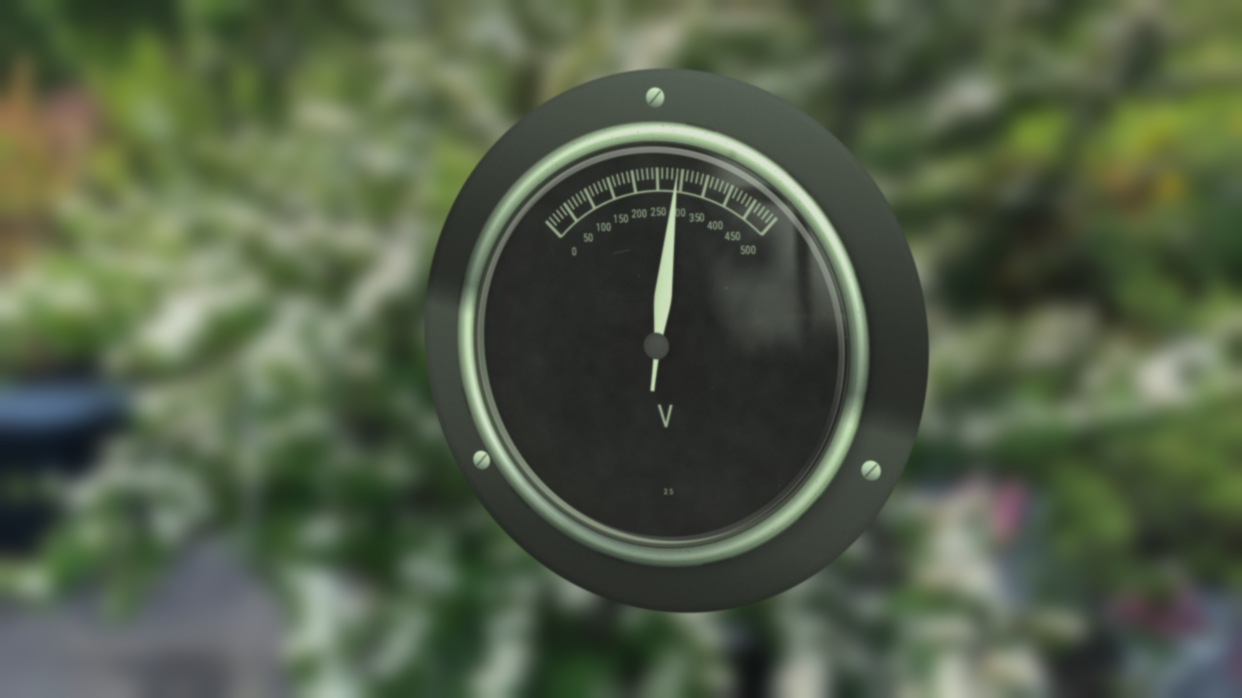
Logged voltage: 300; V
